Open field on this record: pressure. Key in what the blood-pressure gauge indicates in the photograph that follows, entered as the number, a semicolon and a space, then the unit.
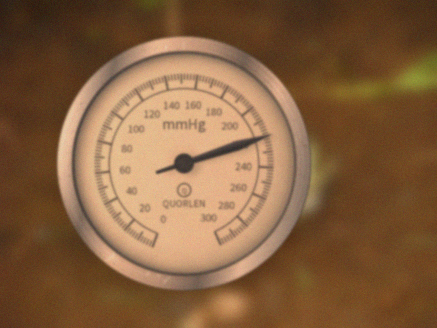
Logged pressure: 220; mmHg
